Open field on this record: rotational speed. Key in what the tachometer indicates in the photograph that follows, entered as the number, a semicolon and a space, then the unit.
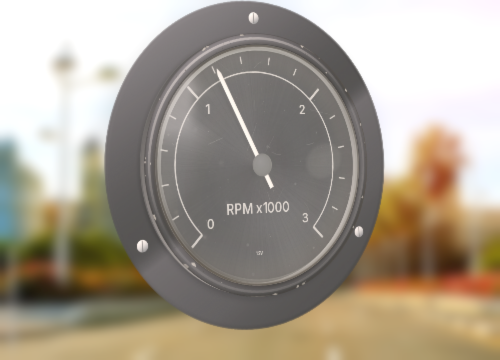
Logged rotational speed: 1200; rpm
